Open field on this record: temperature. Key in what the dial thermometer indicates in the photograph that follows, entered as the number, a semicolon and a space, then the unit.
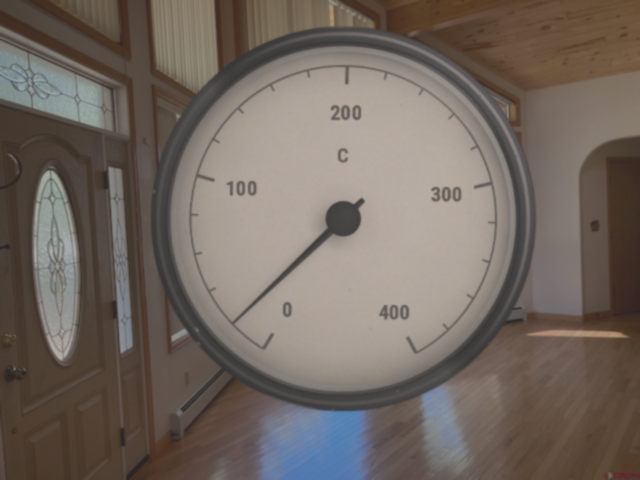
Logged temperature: 20; °C
